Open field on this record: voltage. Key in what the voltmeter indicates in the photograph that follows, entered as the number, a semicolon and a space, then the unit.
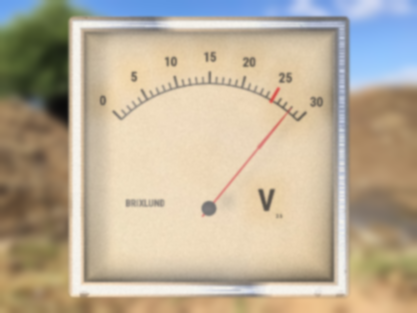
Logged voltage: 28; V
